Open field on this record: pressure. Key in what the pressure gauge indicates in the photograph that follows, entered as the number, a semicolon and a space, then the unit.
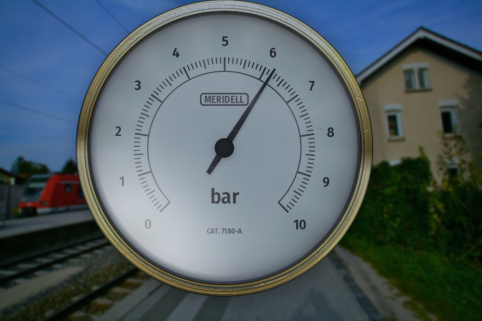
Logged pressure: 6.2; bar
